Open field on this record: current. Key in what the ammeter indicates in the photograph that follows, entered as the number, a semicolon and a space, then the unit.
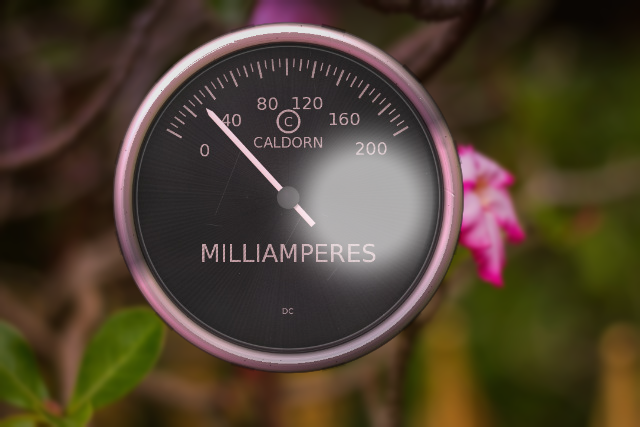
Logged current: 30; mA
